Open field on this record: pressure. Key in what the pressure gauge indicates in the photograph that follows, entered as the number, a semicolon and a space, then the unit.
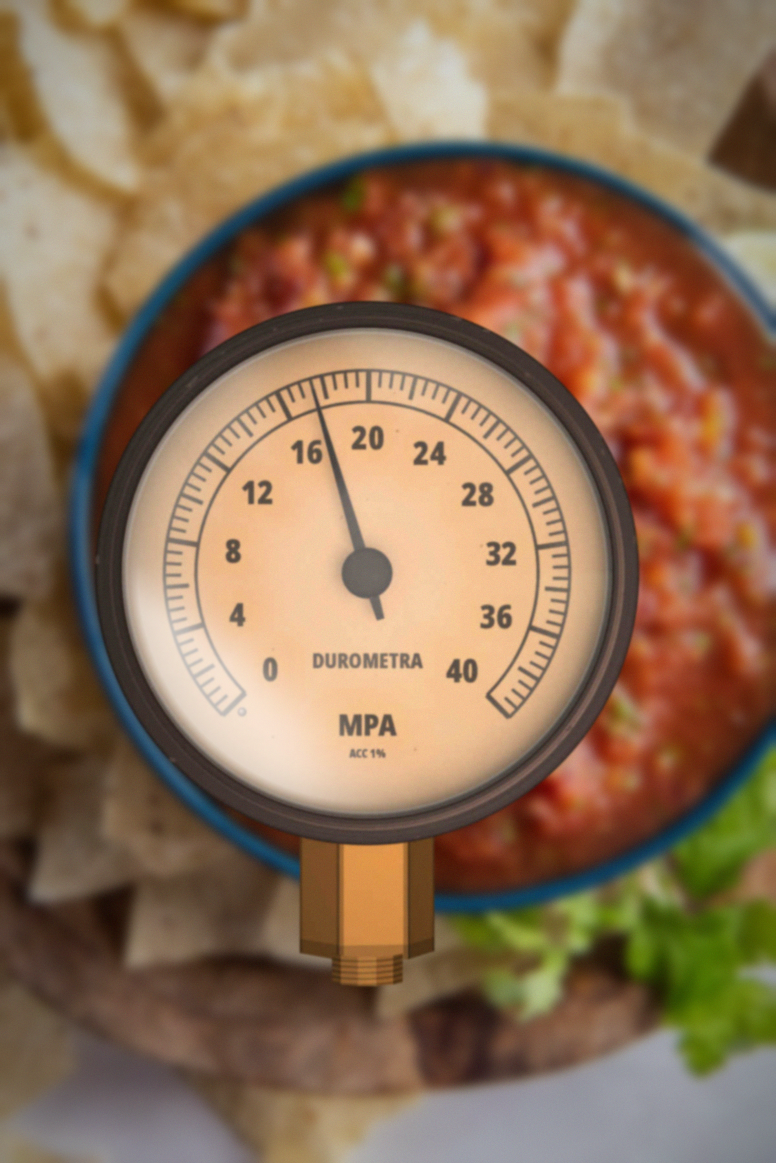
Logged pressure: 17.5; MPa
